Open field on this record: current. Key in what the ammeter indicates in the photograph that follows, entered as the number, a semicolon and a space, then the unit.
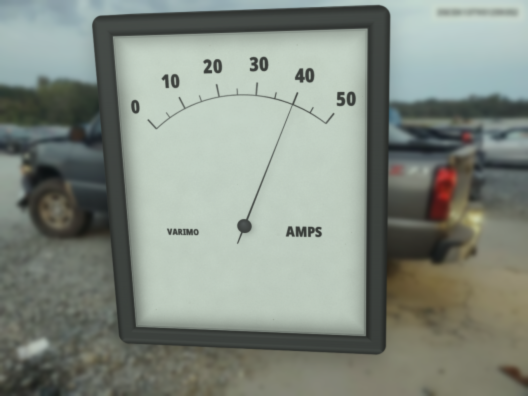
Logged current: 40; A
